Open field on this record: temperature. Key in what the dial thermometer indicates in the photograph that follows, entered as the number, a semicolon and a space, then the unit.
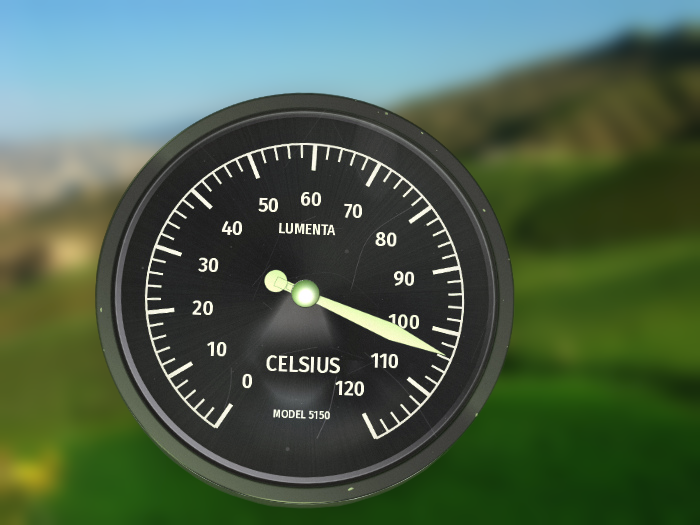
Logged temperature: 104; °C
